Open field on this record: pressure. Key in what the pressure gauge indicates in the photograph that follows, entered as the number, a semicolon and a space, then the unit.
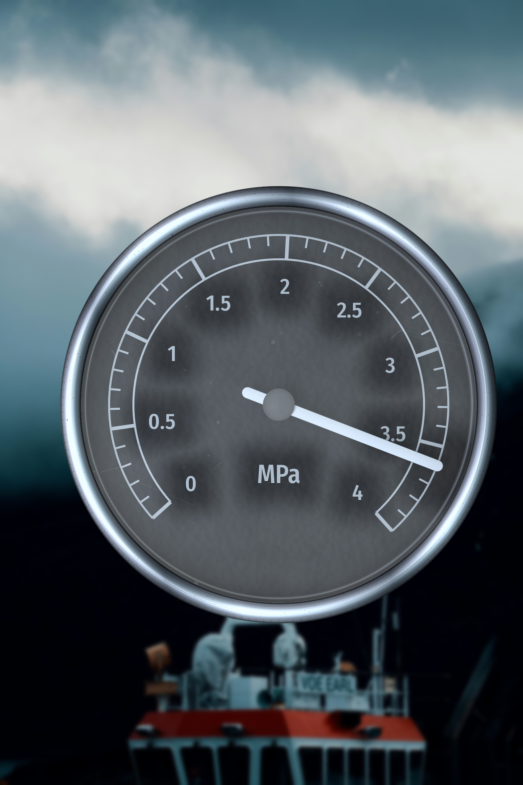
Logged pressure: 3.6; MPa
